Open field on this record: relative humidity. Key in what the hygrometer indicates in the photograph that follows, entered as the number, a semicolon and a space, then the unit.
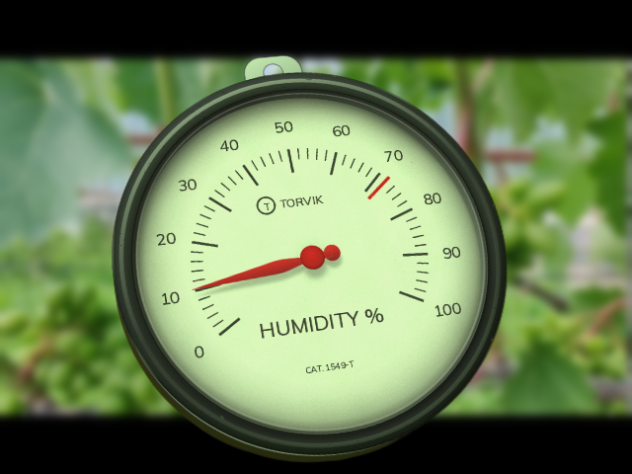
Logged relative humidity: 10; %
